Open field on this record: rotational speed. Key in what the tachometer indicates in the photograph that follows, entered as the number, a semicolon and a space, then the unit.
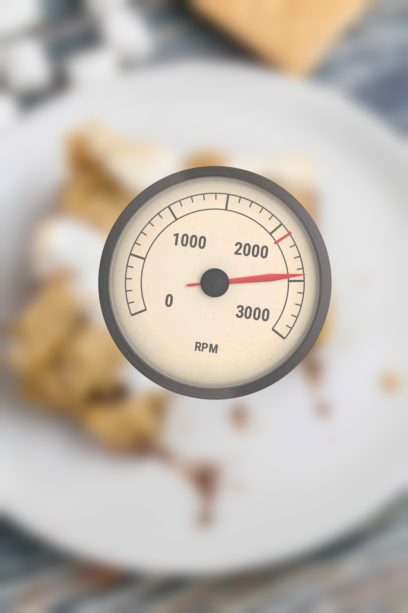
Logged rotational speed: 2450; rpm
